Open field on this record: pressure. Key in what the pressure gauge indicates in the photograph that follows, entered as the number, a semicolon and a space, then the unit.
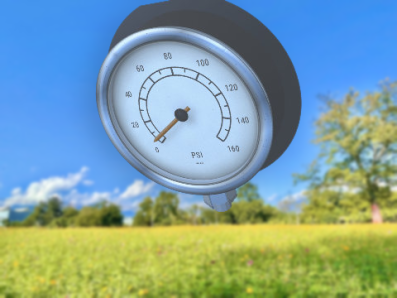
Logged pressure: 5; psi
